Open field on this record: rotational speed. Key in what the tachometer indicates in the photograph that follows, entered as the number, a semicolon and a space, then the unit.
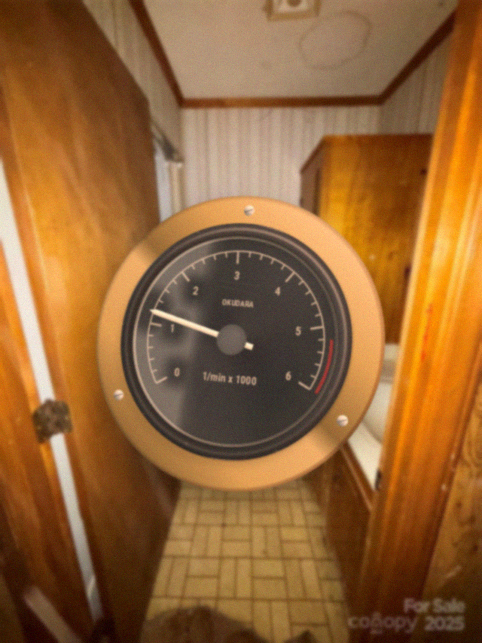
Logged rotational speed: 1200; rpm
